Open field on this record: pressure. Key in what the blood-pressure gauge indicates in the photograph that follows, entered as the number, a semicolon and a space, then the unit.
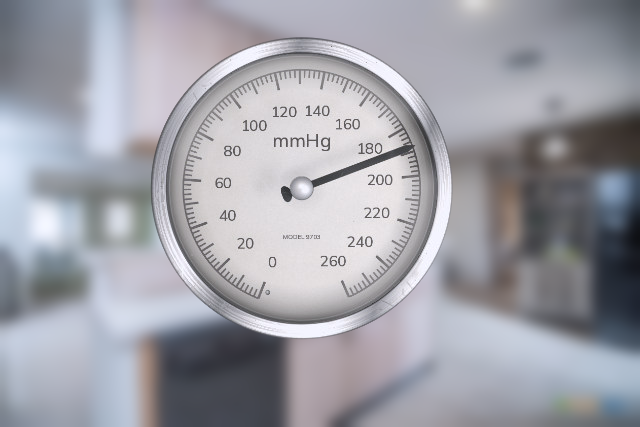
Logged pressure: 188; mmHg
